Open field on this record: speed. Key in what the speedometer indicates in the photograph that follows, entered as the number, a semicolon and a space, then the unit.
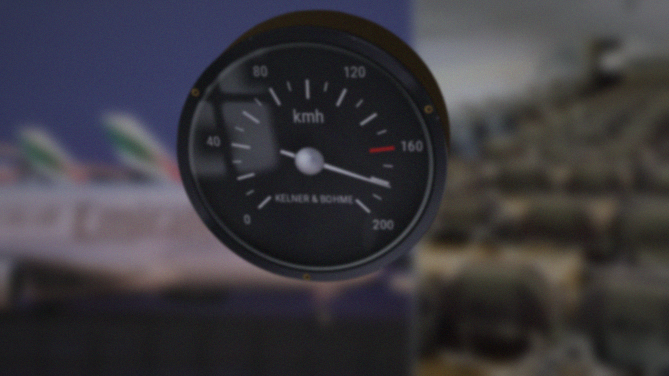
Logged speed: 180; km/h
